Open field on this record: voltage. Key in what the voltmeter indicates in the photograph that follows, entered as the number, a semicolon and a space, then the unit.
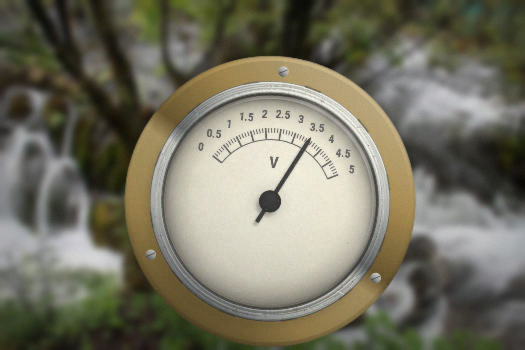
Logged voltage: 3.5; V
